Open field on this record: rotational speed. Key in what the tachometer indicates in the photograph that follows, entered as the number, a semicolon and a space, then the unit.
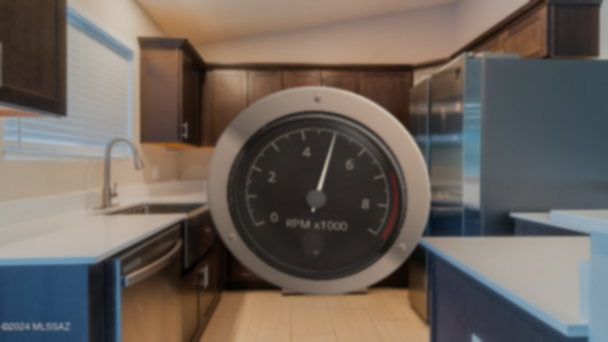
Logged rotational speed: 5000; rpm
